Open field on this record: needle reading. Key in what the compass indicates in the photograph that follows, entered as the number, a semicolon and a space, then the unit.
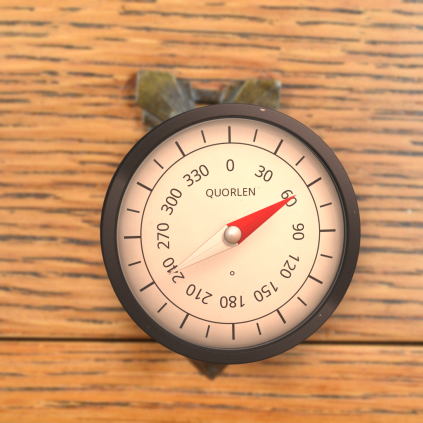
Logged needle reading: 60; °
